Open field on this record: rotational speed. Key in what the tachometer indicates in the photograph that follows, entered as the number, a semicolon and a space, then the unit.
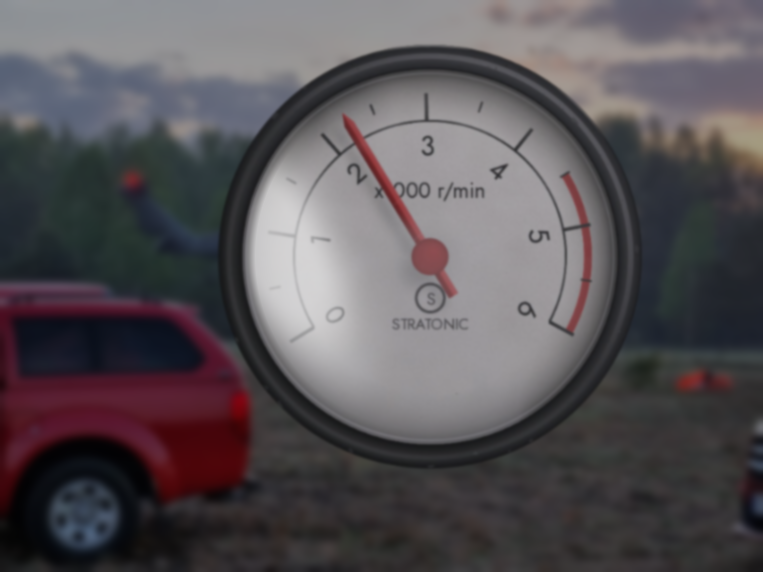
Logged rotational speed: 2250; rpm
